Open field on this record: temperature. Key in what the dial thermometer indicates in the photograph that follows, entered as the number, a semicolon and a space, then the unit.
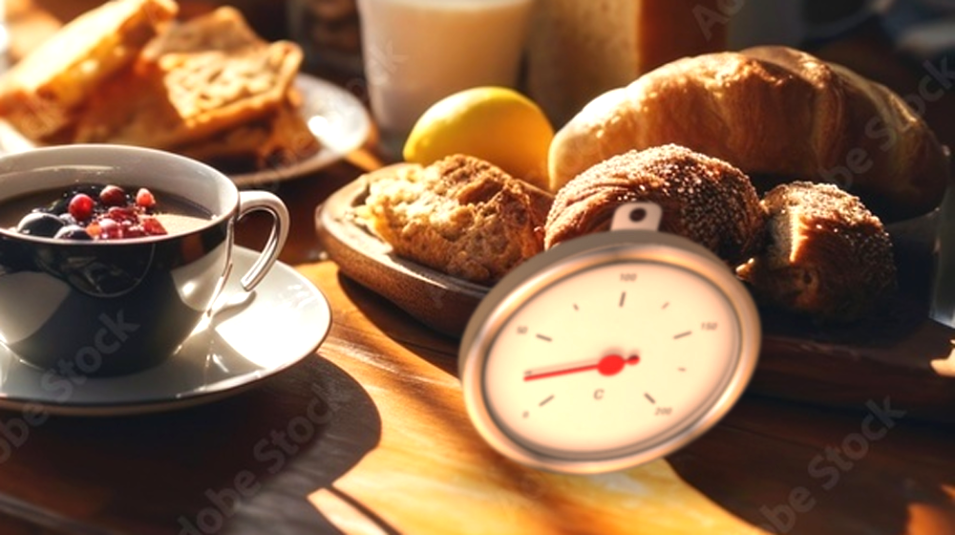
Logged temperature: 25; °C
